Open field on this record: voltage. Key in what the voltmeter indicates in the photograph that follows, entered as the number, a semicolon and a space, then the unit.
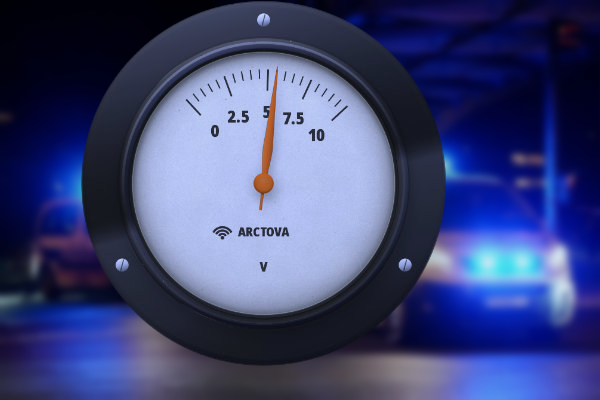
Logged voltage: 5.5; V
